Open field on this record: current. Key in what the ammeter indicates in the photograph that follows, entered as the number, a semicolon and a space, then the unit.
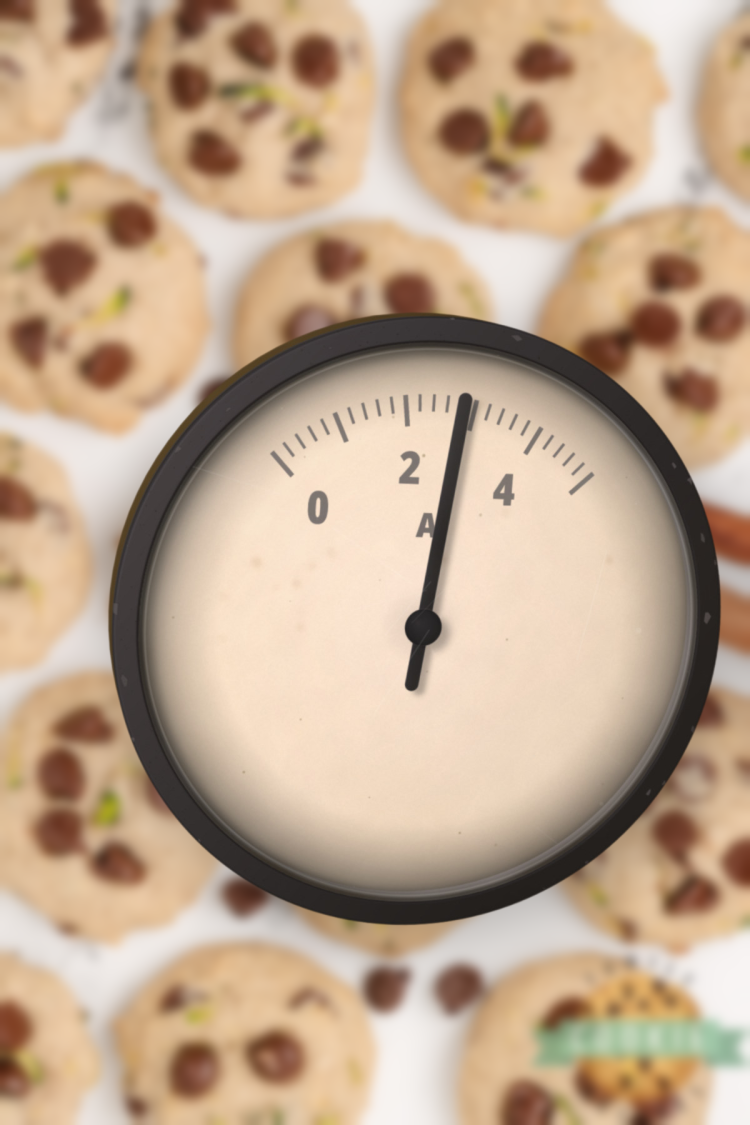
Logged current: 2.8; A
